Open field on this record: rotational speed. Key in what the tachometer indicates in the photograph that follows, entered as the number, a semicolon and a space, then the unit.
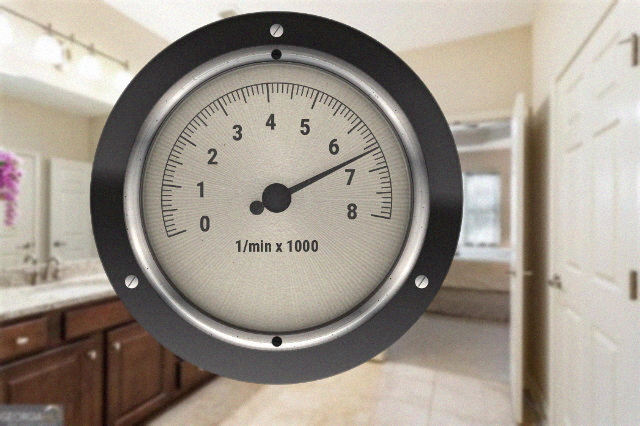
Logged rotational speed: 6600; rpm
